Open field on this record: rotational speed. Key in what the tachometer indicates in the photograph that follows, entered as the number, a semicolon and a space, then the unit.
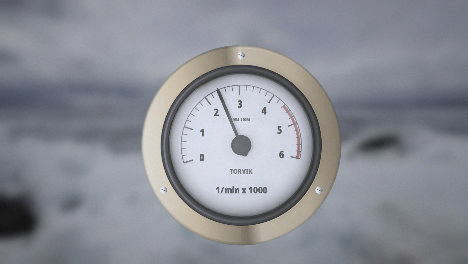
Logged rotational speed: 2400; rpm
